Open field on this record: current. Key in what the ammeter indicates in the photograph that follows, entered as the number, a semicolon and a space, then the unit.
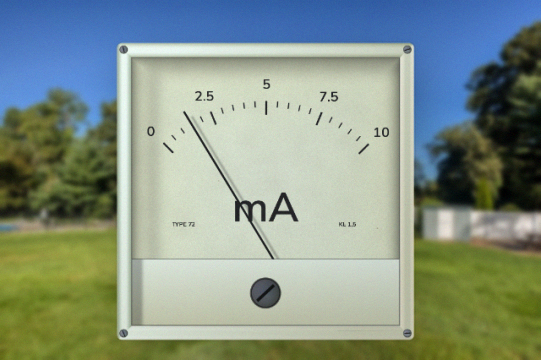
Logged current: 1.5; mA
